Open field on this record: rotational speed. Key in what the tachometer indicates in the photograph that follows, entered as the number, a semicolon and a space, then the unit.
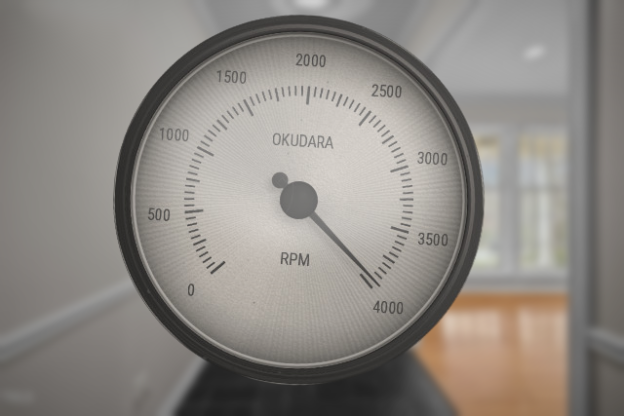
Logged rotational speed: 3950; rpm
